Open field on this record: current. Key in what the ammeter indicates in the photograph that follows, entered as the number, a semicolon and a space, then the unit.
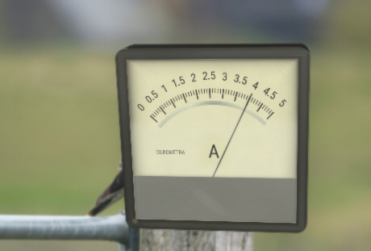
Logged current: 4; A
